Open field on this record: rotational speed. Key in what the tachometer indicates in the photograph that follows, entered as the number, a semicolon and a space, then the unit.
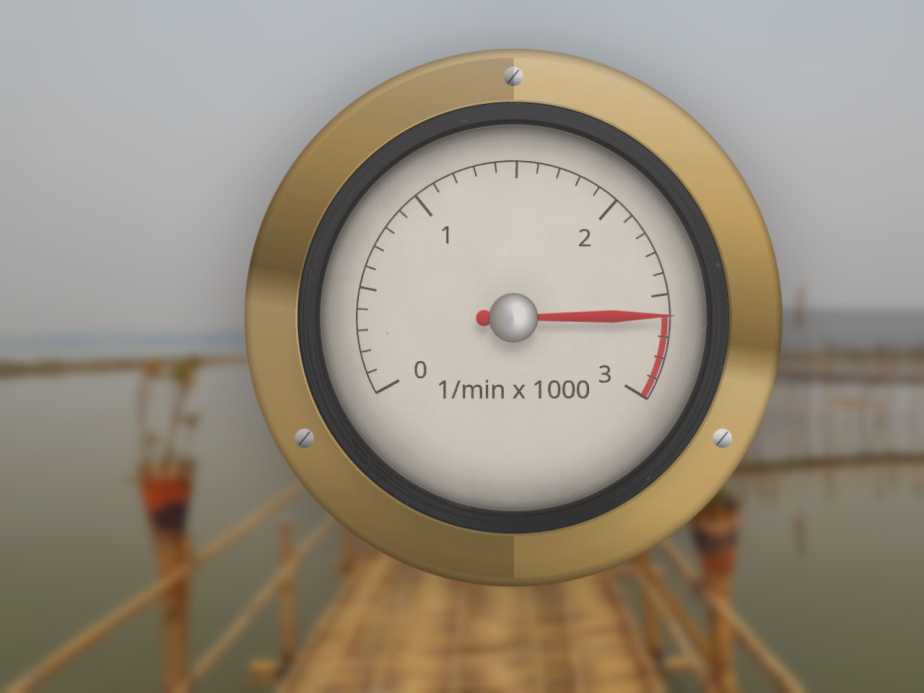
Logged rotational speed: 2600; rpm
